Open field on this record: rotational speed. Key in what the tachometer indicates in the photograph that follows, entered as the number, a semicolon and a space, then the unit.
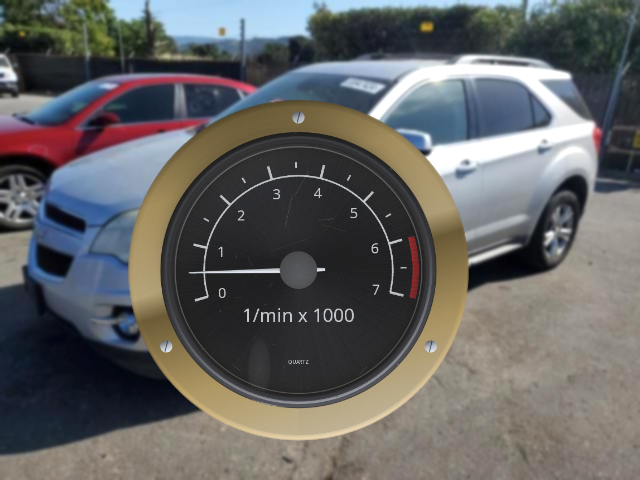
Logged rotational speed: 500; rpm
